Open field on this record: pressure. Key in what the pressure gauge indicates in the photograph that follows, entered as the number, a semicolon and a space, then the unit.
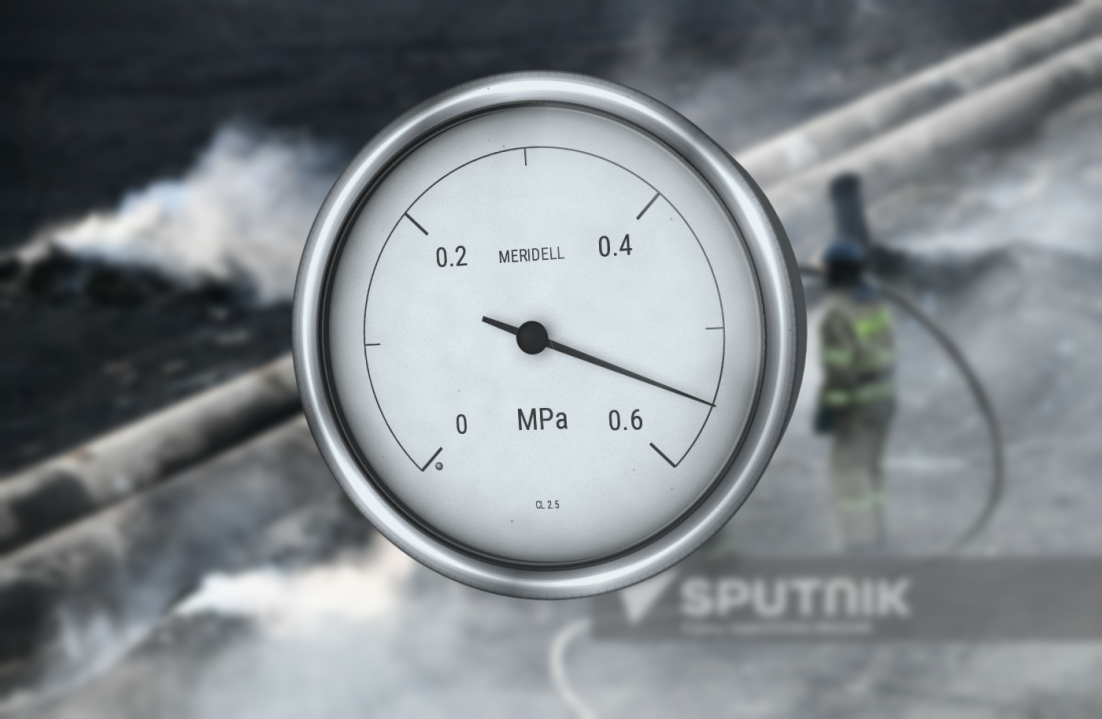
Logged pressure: 0.55; MPa
